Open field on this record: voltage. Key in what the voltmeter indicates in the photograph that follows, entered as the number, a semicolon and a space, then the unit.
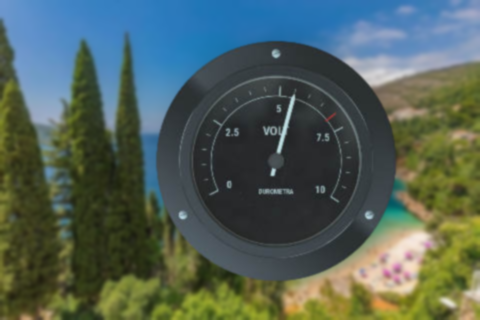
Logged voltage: 5.5; V
